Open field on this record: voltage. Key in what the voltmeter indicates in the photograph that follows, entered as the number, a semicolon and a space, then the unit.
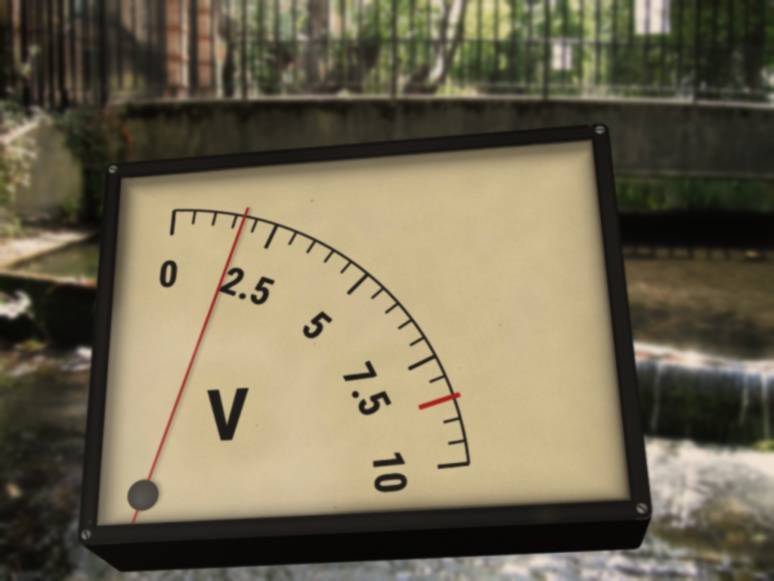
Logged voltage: 1.75; V
